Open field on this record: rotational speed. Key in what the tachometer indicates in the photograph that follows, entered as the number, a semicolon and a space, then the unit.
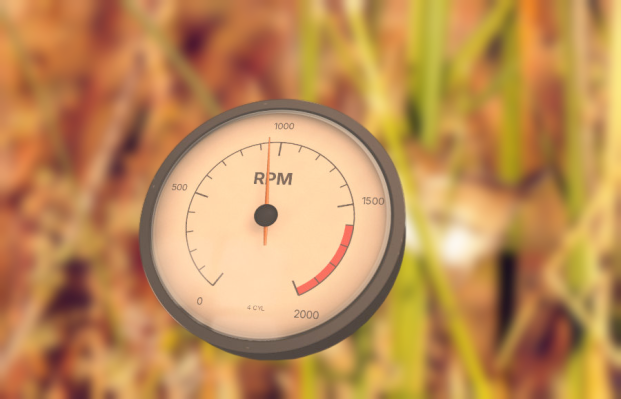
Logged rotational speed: 950; rpm
